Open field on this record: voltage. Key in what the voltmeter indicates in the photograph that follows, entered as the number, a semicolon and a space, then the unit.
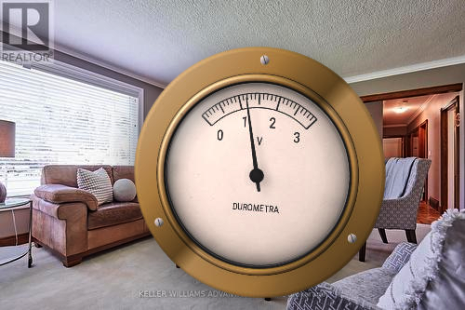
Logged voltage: 1.2; V
